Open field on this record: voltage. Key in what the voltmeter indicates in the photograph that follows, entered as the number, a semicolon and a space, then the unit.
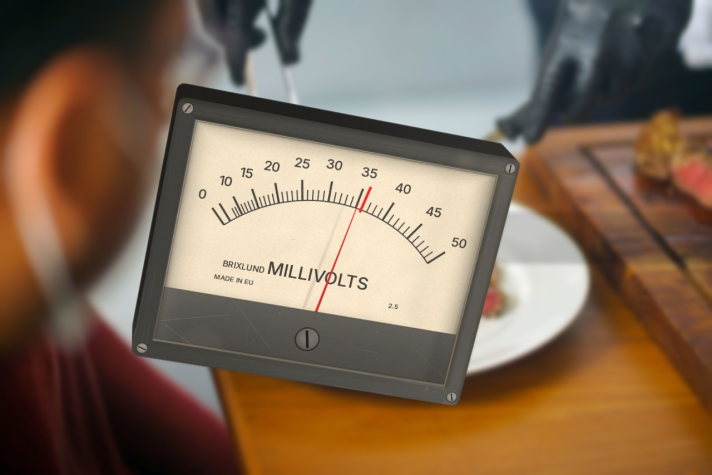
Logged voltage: 35; mV
